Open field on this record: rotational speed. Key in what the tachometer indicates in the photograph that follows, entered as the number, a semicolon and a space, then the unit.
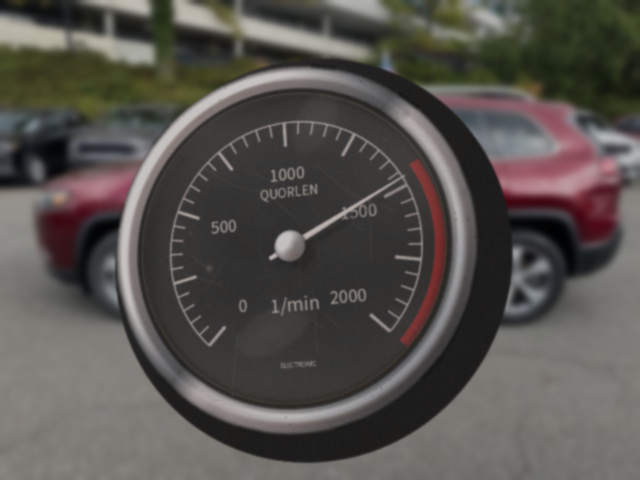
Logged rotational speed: 1475; rpm
